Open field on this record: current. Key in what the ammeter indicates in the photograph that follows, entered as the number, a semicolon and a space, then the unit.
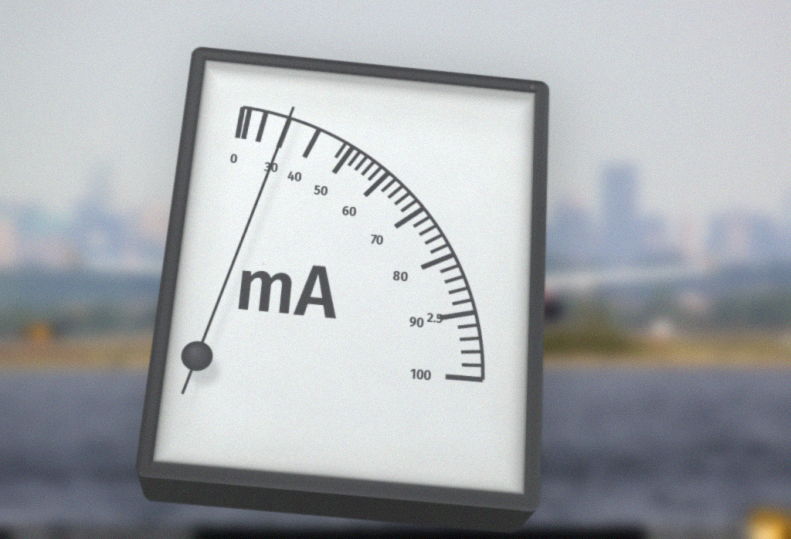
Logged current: 30; mA
